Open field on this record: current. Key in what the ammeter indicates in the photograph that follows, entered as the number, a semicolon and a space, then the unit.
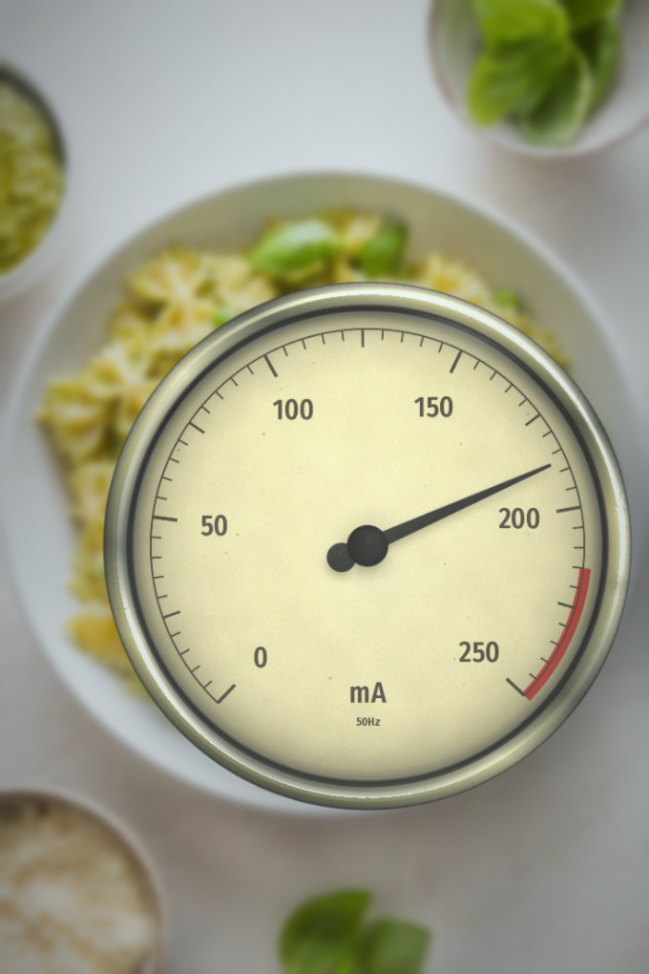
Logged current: 187.5; mA
